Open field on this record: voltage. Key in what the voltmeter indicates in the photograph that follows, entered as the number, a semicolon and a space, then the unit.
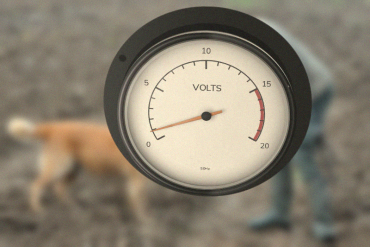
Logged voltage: 1; V
